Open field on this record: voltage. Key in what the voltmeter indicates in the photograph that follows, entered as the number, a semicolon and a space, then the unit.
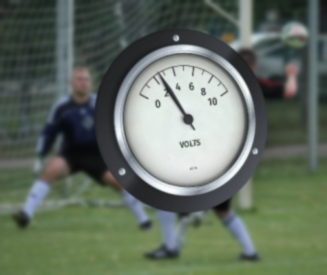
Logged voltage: 2.5; V
